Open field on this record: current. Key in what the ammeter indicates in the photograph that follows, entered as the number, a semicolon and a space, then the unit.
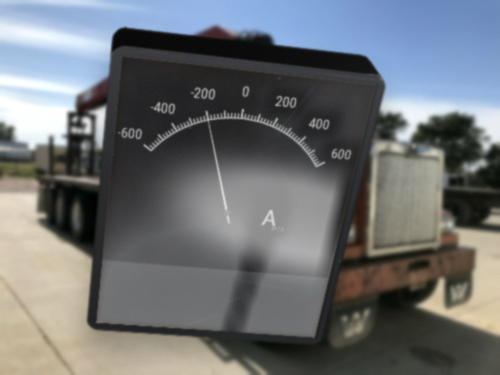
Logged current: -200; A
